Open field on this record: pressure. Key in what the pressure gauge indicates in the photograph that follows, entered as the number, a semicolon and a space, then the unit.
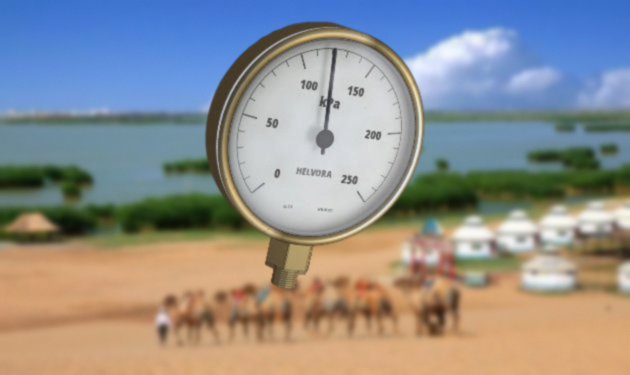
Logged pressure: 120; kPa
